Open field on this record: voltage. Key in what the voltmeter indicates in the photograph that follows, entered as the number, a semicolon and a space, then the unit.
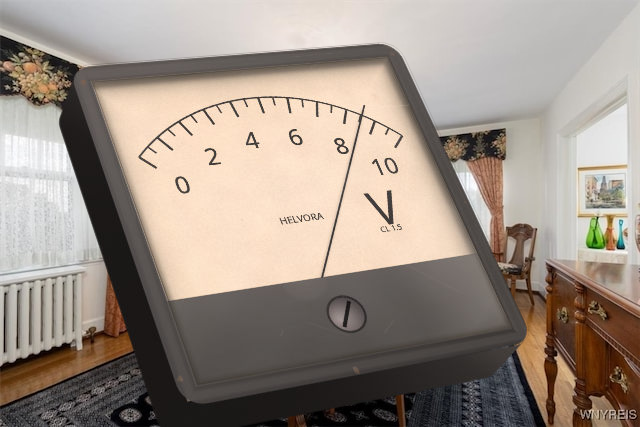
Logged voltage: 8.5; V
